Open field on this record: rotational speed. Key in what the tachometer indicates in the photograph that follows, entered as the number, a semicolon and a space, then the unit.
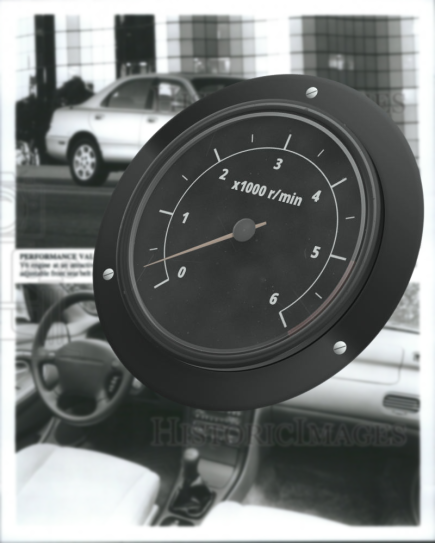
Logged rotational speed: 250; rpm
